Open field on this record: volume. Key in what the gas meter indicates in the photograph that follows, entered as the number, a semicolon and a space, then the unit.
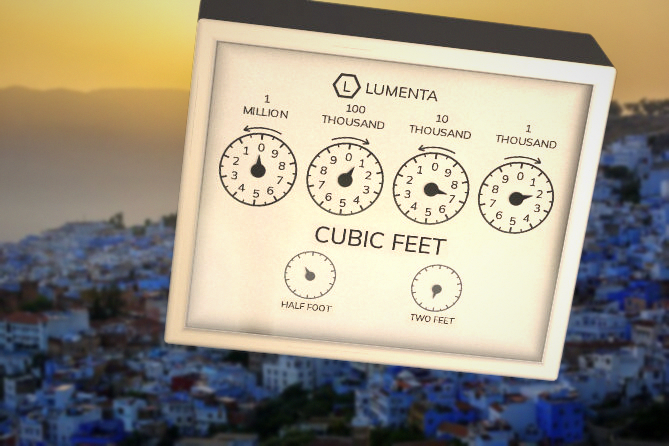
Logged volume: 7200; ft³
